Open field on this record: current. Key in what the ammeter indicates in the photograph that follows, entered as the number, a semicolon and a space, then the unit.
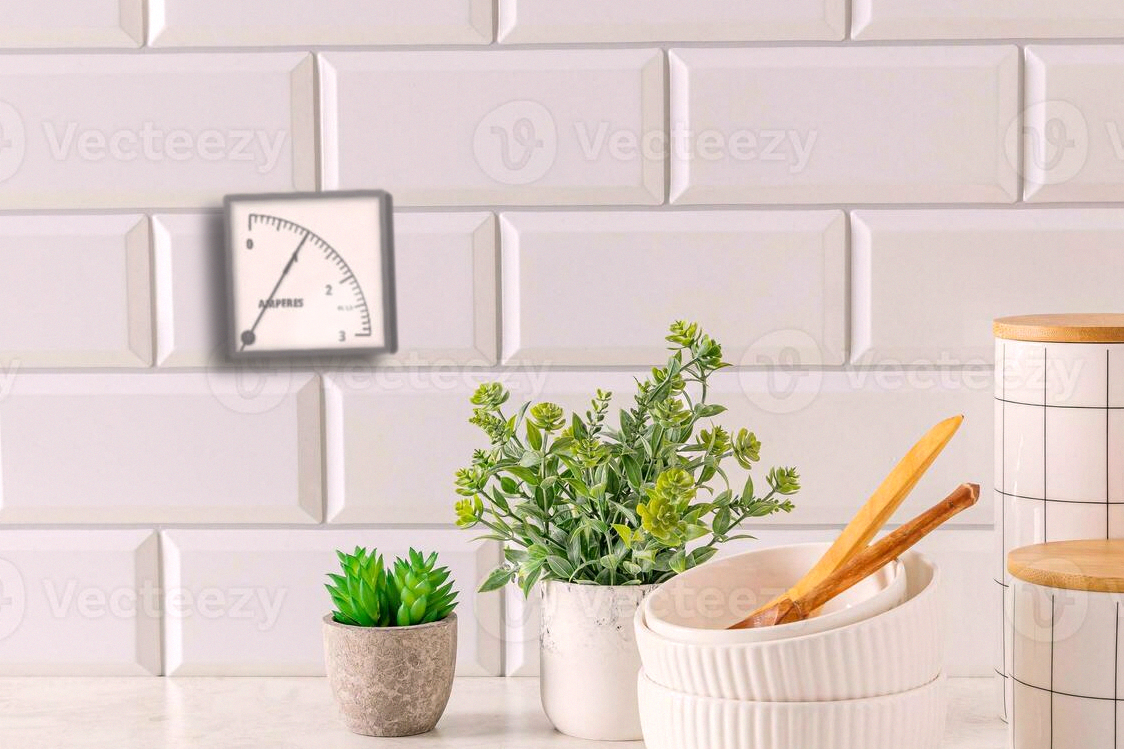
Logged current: 1; A
